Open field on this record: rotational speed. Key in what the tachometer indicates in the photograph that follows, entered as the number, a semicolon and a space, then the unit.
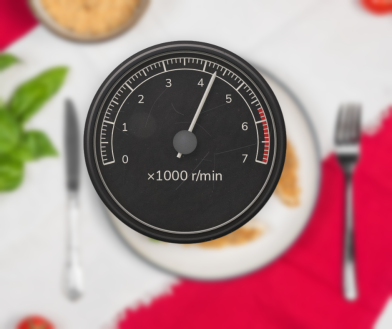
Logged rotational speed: 4300; rpm
